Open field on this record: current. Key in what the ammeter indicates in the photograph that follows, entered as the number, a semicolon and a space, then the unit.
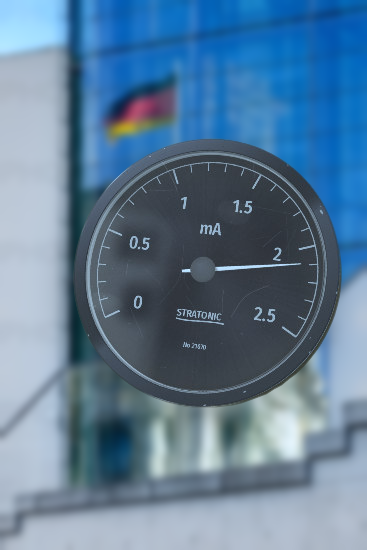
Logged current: 2.1; mA
